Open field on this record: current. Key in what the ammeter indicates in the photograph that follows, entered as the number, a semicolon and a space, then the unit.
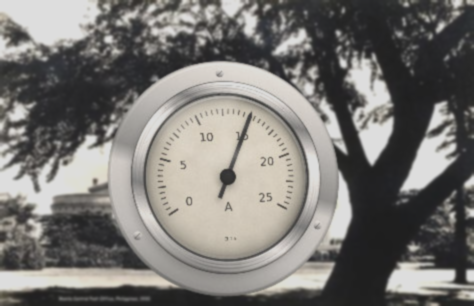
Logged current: 15; A
